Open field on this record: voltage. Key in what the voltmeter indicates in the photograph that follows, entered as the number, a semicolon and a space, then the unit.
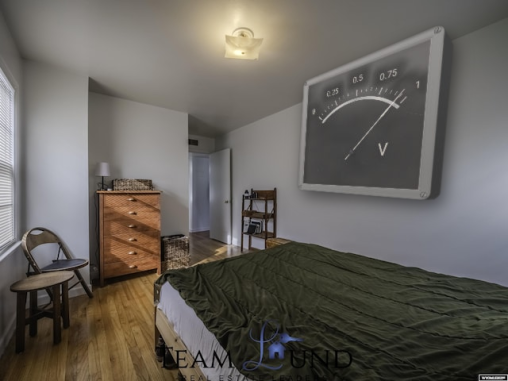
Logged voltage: 0.95; V
